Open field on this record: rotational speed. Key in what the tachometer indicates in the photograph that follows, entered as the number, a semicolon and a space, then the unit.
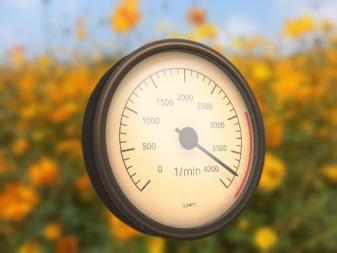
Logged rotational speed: 3800; rpm
